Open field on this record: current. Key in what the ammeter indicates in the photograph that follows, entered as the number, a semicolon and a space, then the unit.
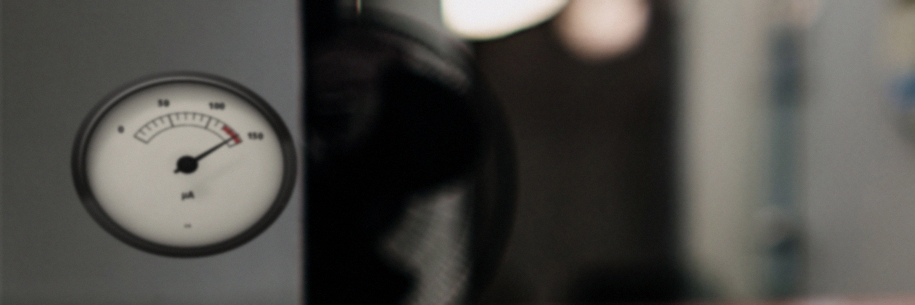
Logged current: 140; µA
